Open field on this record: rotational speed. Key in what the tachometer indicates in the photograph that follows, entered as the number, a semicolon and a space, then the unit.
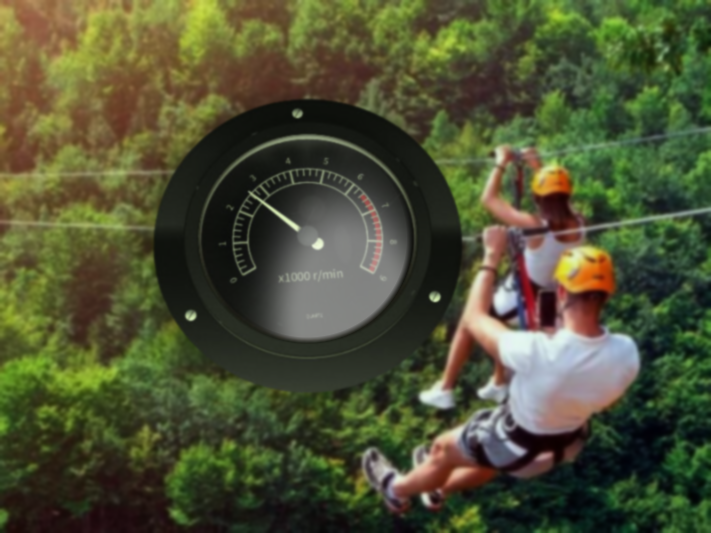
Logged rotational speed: 2600; rpm
